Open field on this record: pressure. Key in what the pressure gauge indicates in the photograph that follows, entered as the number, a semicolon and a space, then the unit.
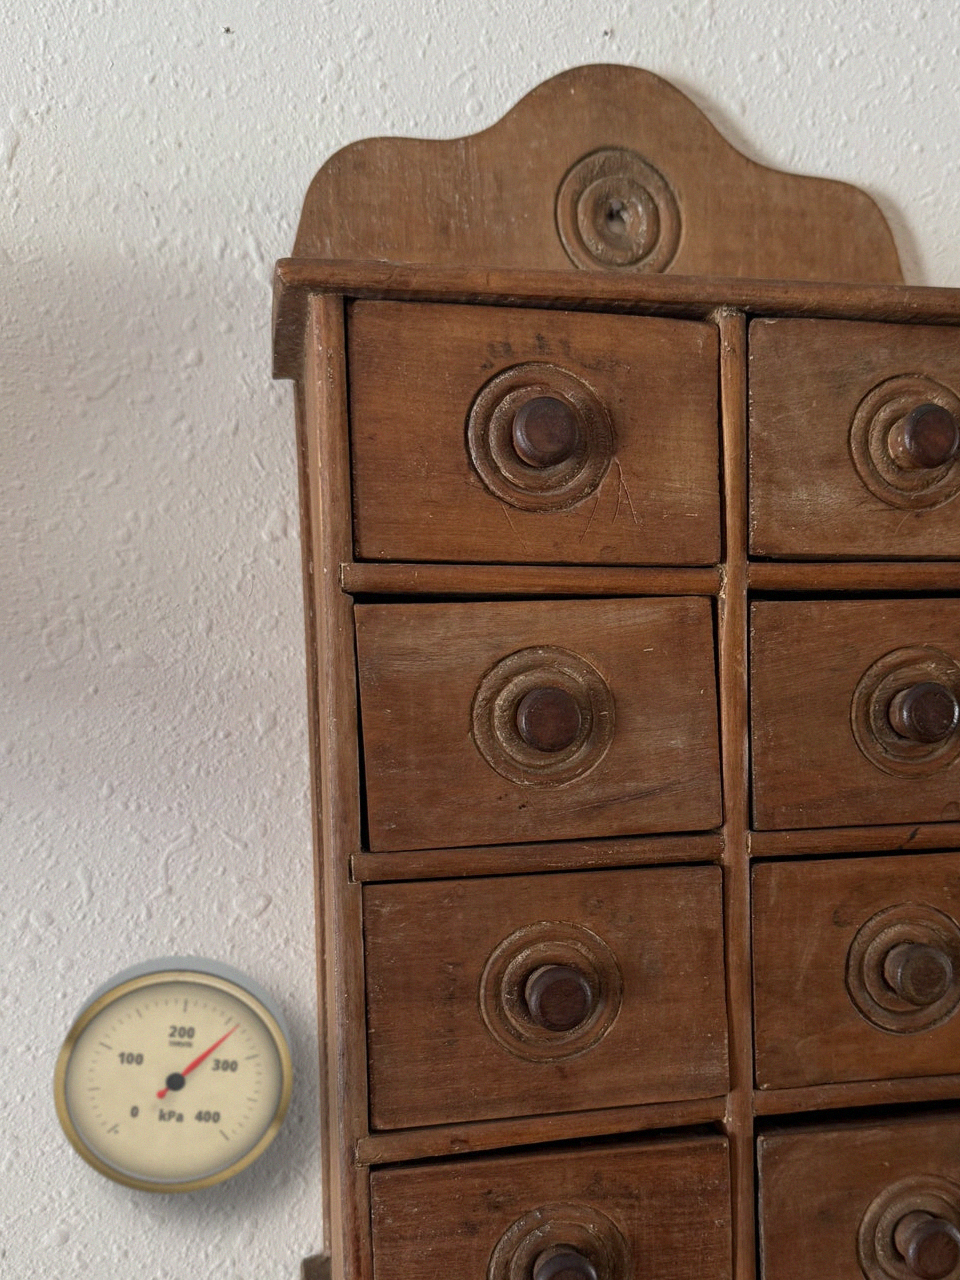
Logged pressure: 260; kPa
